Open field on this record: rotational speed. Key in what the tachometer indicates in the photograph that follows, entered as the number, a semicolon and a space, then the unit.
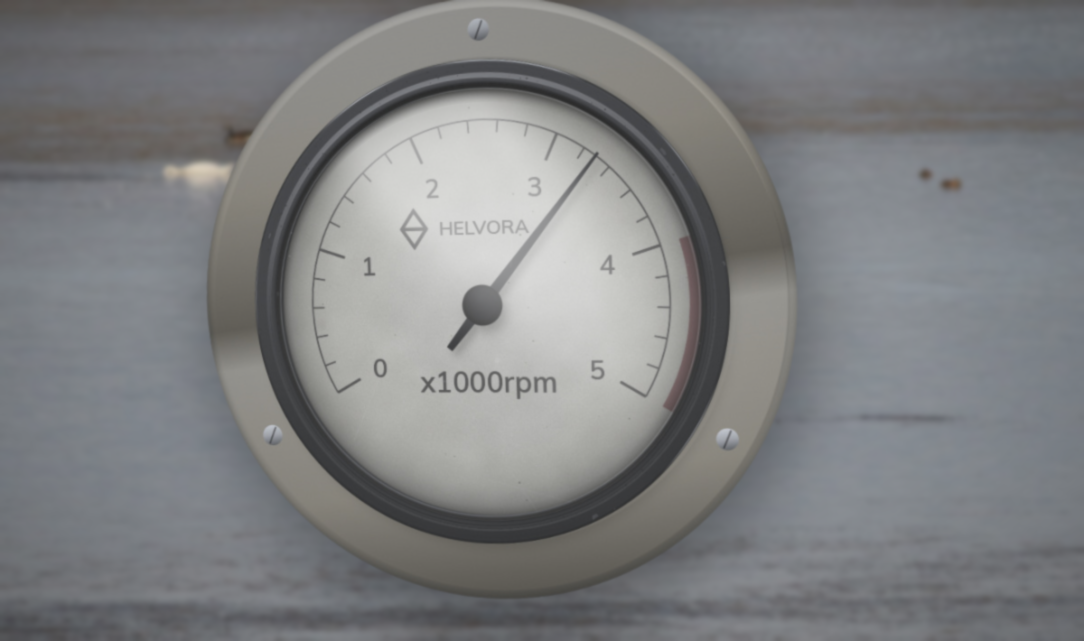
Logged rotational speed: 3300; rpm
